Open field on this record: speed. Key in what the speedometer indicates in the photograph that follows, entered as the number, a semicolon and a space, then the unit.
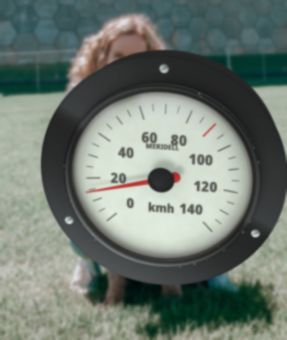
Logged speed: 15; km/h
